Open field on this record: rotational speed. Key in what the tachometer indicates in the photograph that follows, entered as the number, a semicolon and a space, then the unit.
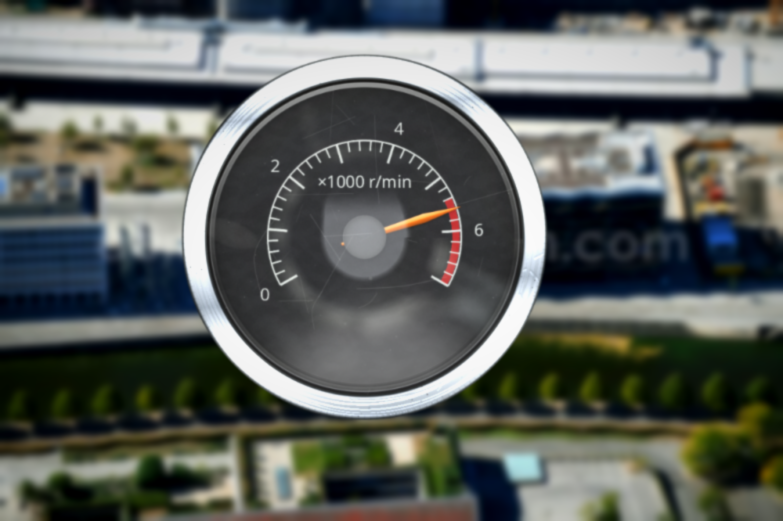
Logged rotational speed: 5600; rpm
